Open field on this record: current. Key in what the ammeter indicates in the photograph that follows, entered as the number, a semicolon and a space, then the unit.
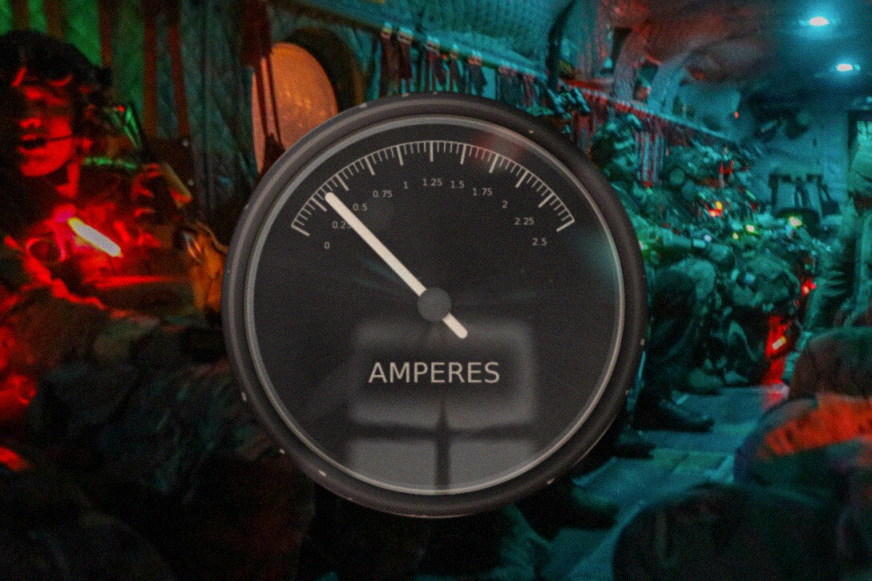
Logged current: 0.35; A
